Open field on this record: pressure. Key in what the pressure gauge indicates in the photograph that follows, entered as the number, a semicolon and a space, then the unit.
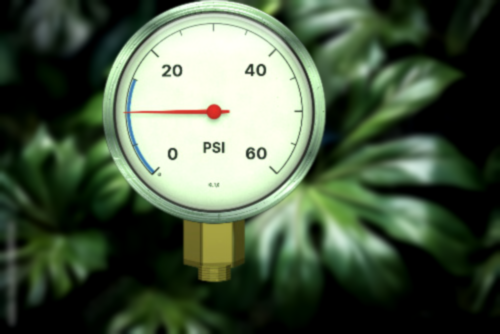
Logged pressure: 10; psi
